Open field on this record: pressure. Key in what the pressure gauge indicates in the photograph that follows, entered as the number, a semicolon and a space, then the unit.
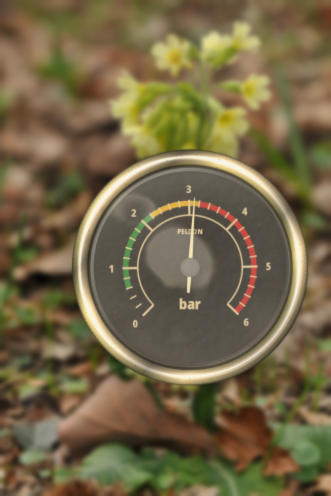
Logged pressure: 3.1; bar
